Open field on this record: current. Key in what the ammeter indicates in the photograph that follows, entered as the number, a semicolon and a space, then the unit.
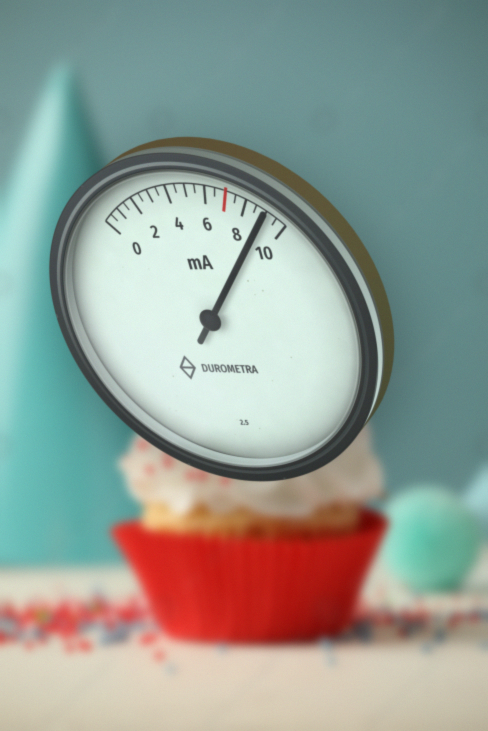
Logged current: 9; mA
